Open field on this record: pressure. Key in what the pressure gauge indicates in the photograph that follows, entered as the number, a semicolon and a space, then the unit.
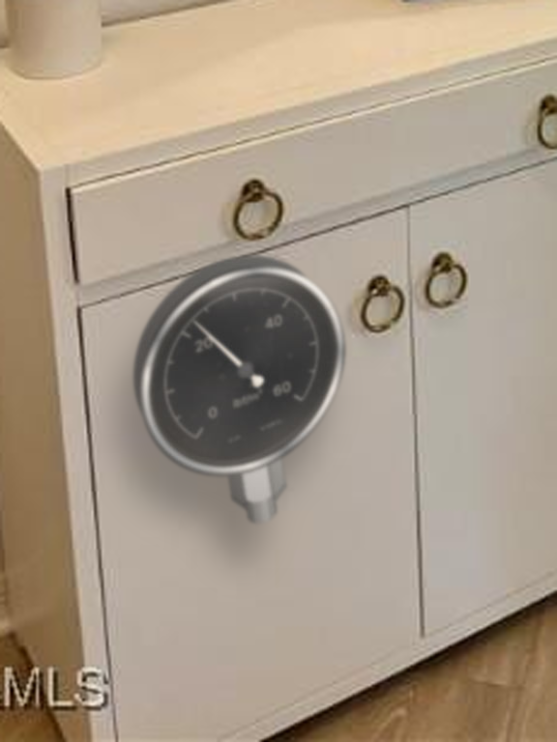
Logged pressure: 22.5; psi
